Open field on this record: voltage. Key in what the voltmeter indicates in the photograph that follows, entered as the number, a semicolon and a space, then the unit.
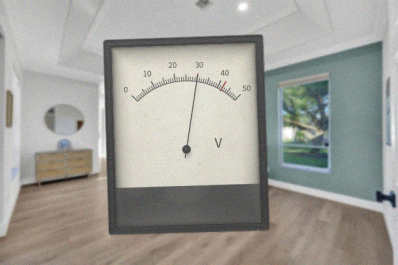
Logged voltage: 30; V
